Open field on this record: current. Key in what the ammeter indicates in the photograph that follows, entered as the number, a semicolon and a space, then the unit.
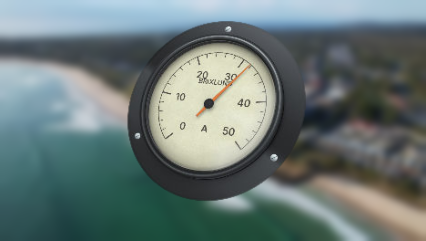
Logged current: 32; A
